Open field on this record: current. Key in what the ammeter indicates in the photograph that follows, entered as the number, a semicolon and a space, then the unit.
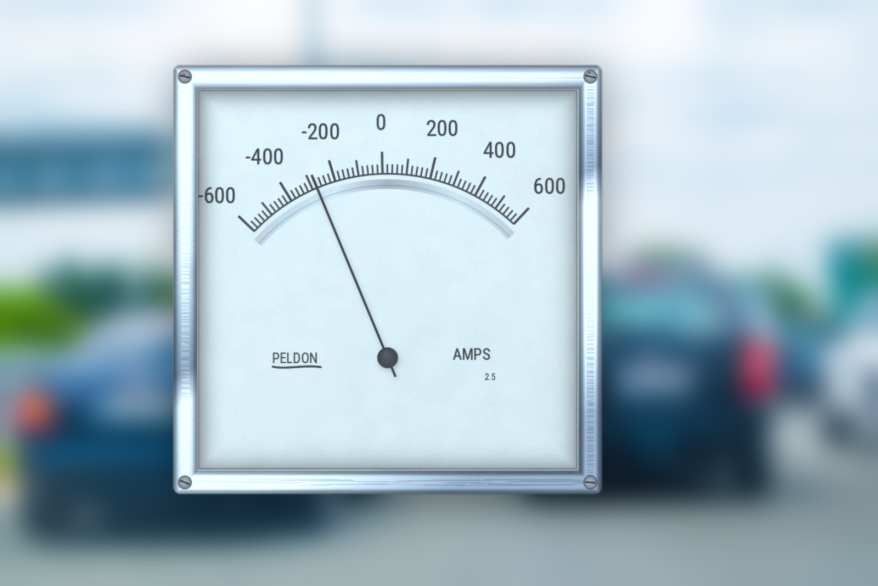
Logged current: -280; A
